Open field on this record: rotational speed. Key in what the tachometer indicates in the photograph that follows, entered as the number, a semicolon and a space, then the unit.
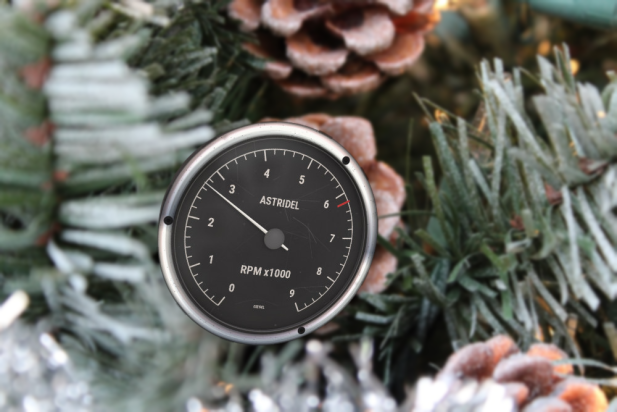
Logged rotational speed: 2700; rpm
